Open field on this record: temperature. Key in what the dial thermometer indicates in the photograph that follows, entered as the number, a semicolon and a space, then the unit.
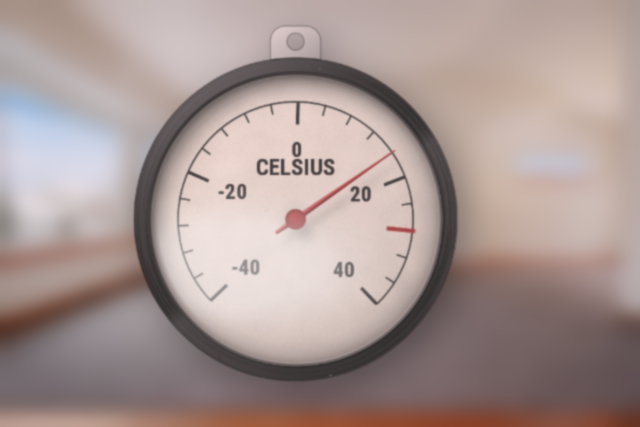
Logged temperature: 16; °C
